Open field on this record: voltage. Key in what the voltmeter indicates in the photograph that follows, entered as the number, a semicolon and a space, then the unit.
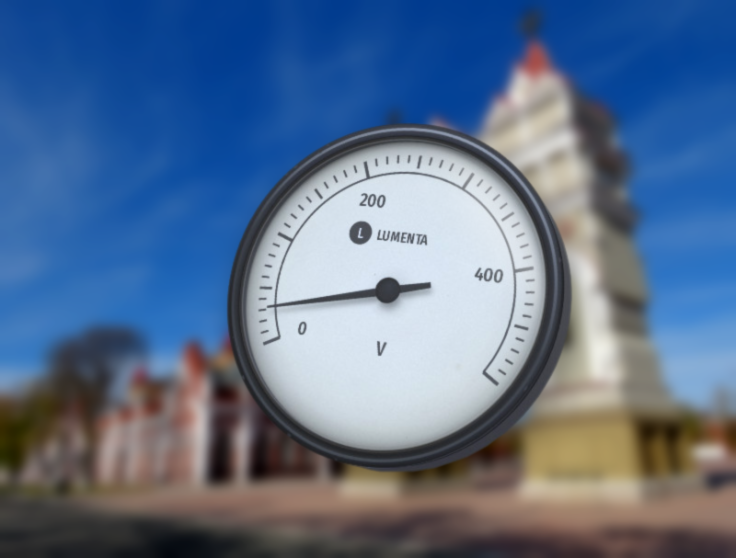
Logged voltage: 30; V
